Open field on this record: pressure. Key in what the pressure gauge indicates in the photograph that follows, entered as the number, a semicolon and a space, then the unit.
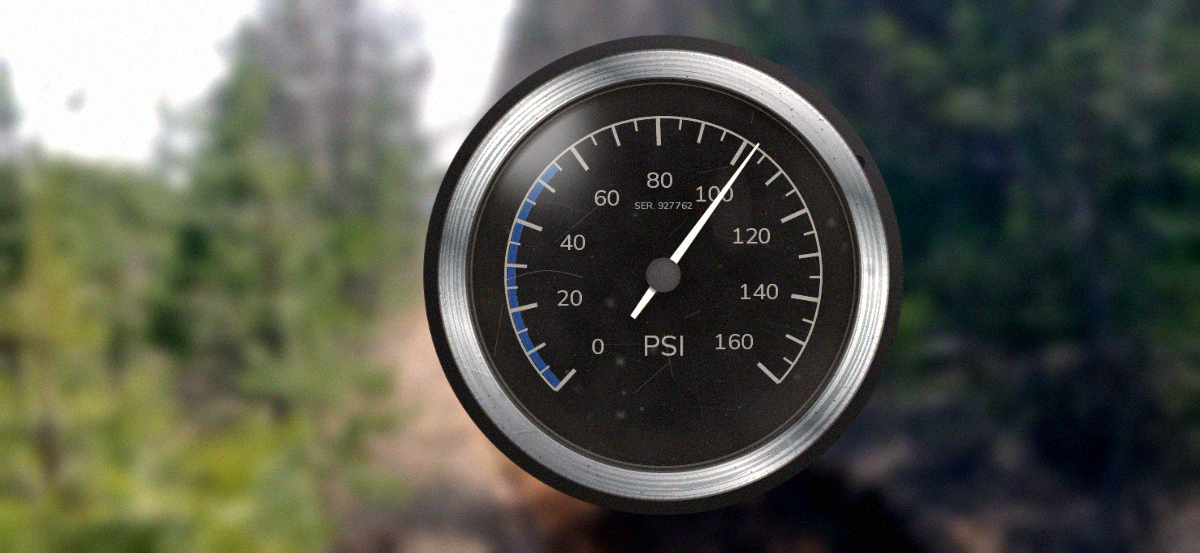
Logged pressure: 102.5; psi
